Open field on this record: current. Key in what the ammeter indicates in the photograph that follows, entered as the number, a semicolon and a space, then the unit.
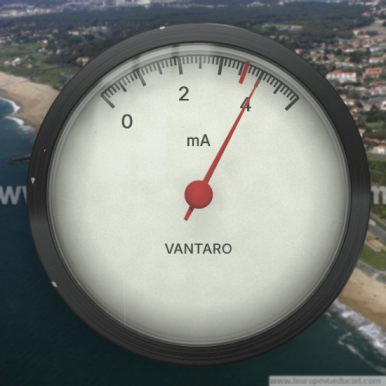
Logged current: 4; mA
